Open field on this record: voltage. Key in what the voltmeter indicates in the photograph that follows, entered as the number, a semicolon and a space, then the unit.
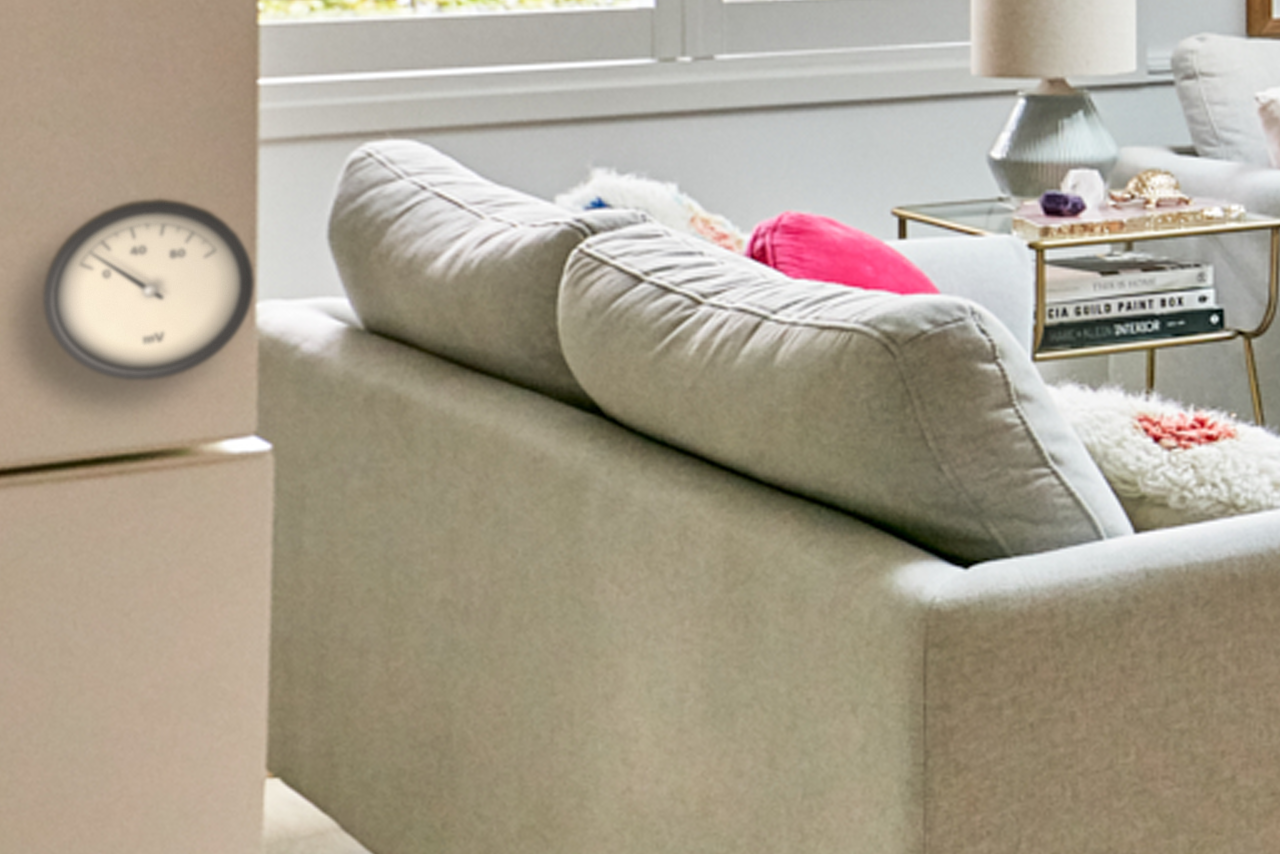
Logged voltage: 10; mV
